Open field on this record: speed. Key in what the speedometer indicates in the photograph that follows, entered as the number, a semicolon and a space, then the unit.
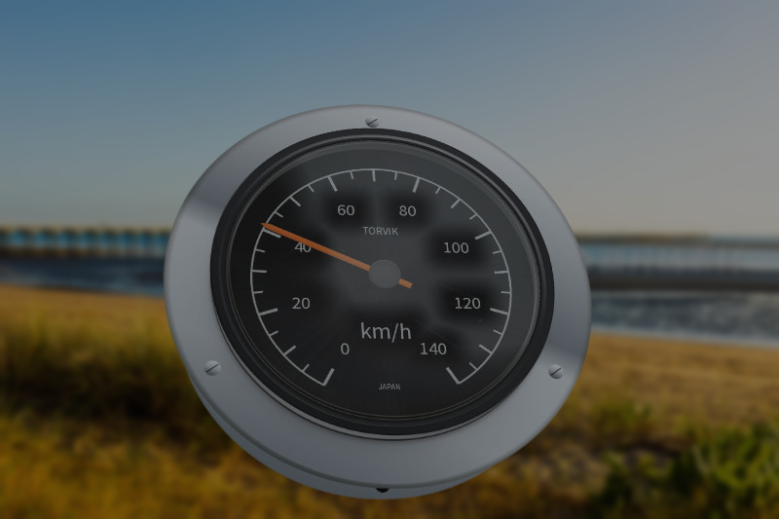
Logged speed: 40; km/h
